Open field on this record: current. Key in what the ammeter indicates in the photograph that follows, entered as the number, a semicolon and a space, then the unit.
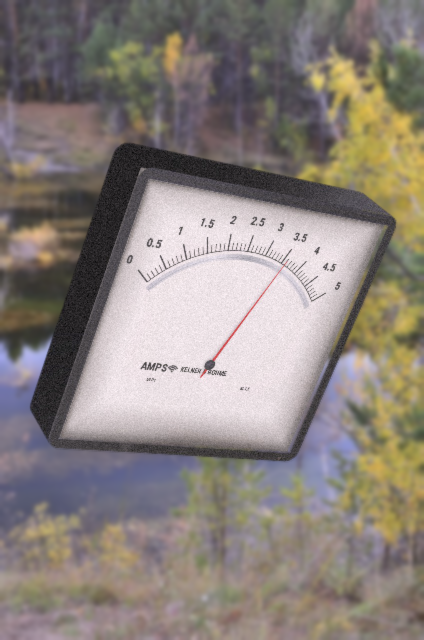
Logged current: 3.5; A
